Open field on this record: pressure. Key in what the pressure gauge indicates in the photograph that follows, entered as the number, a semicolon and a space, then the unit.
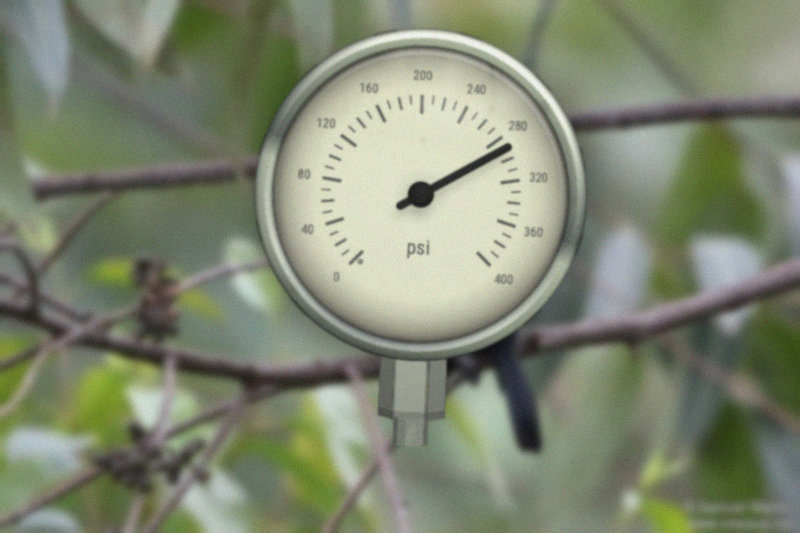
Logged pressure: 290; psi
